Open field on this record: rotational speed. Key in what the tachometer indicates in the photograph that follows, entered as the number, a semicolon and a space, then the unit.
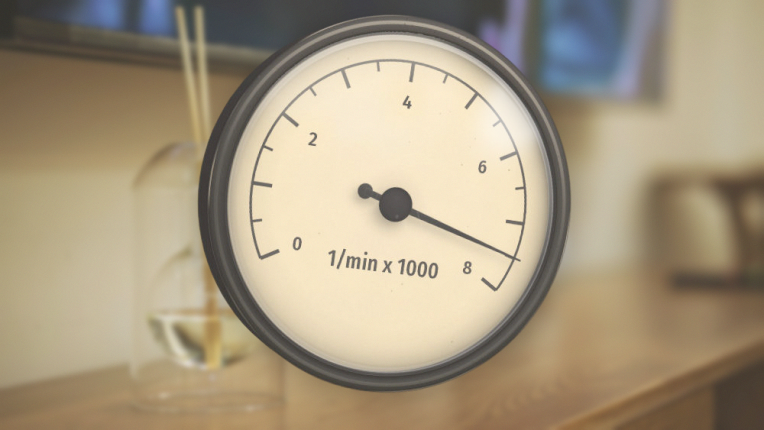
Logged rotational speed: 7500; rpm
